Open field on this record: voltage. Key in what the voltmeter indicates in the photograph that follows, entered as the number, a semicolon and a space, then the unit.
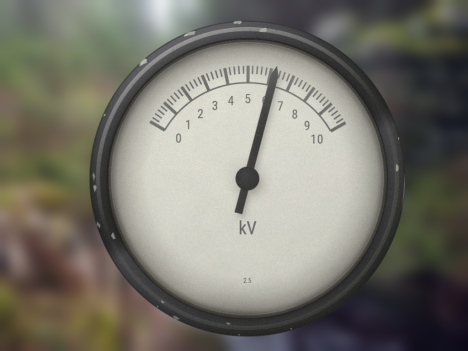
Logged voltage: 6.2; kV
